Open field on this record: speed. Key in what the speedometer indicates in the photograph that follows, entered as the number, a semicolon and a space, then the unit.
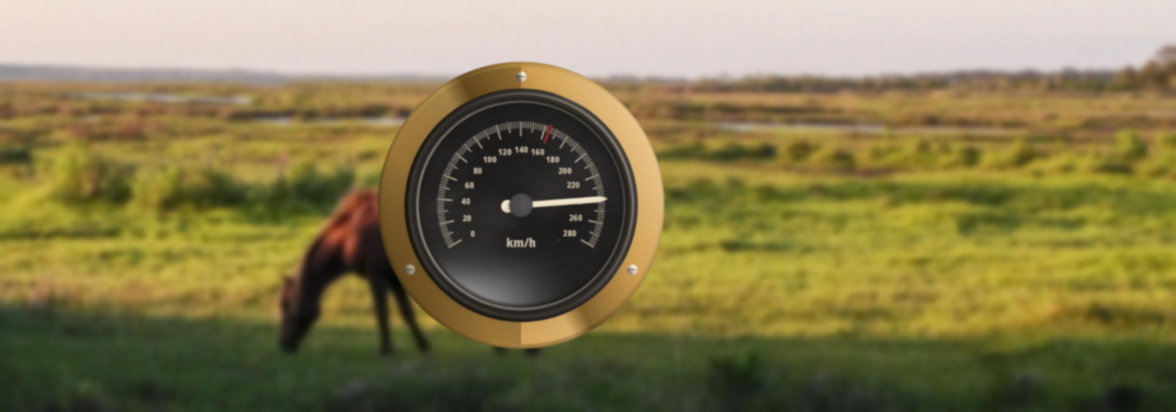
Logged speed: 240; km/h
